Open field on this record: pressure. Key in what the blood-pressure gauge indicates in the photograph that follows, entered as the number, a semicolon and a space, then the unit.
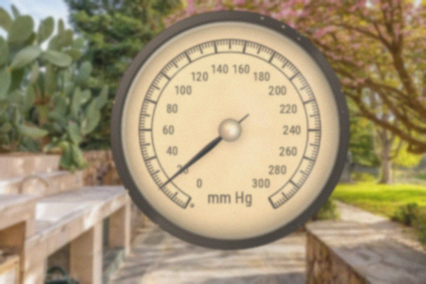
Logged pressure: 20; mmHg
